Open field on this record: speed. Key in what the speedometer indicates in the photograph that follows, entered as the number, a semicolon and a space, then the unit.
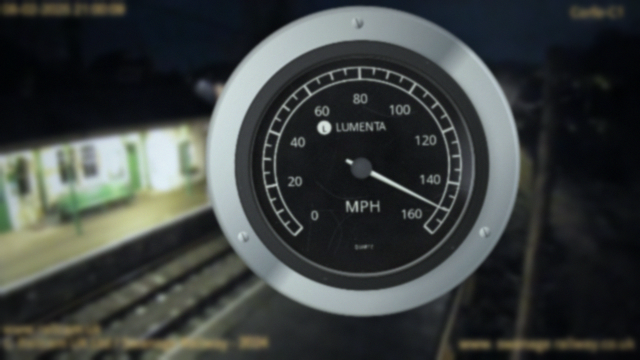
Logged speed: 150; mph
